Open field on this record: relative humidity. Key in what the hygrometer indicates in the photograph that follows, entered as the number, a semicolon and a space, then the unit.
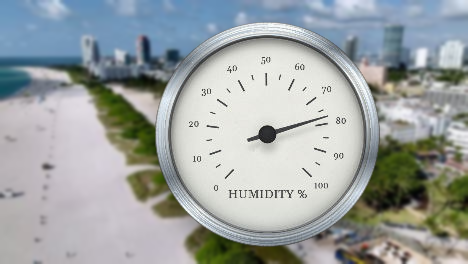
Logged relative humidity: 77.5; %
